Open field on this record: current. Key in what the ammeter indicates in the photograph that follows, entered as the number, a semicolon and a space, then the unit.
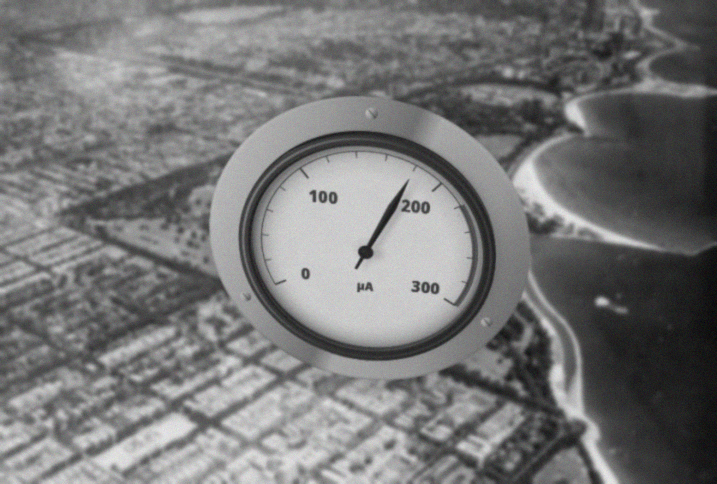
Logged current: 180; µA
